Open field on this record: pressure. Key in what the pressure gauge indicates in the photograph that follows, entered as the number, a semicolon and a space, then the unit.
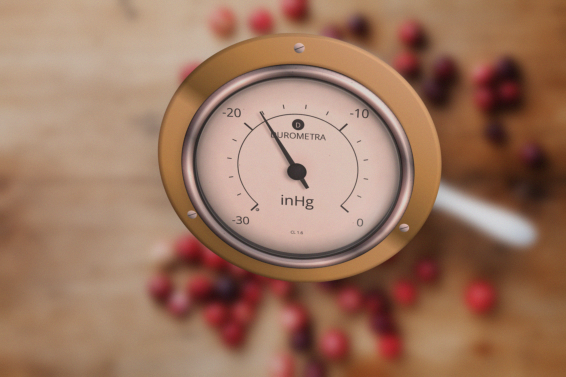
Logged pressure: -18; inHg
